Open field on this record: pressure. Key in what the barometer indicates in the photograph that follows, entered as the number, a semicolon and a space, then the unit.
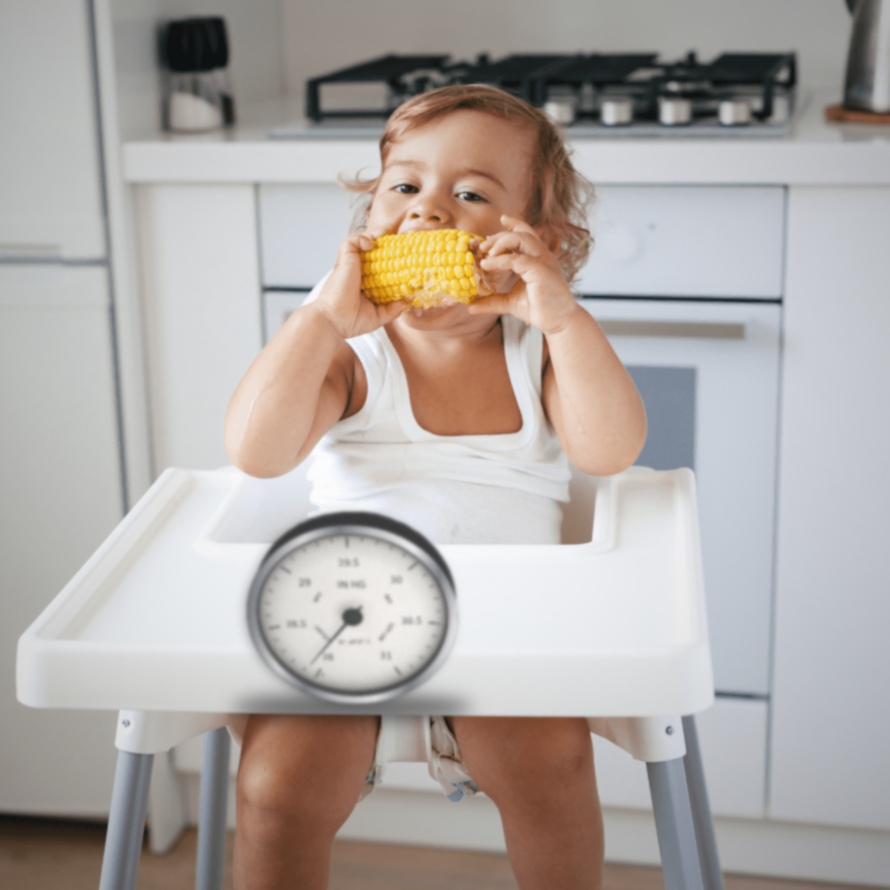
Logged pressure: 28.1; inHg
